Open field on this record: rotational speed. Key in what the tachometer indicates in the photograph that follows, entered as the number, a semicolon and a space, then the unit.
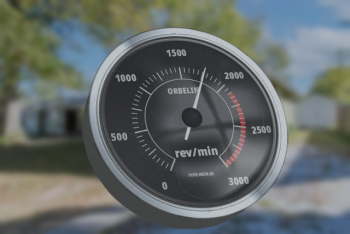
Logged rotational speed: 1750; rpm
